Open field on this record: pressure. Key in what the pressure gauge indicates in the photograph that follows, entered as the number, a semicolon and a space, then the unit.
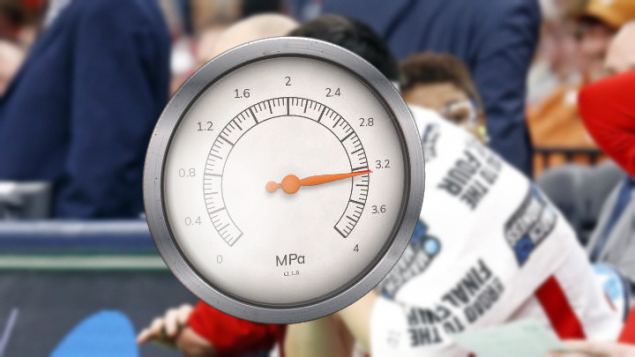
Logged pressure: 3.25; MPa
